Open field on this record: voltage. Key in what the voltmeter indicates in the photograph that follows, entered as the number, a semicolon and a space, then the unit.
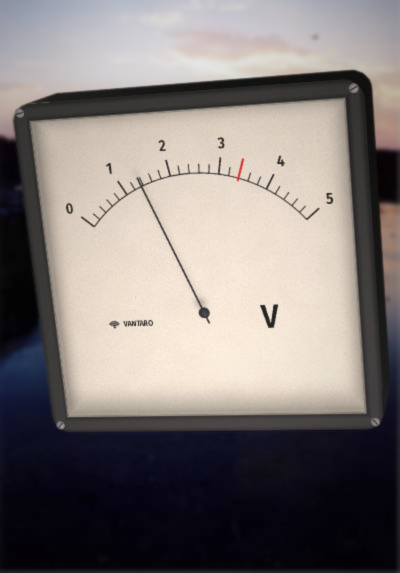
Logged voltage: 1.4; V
